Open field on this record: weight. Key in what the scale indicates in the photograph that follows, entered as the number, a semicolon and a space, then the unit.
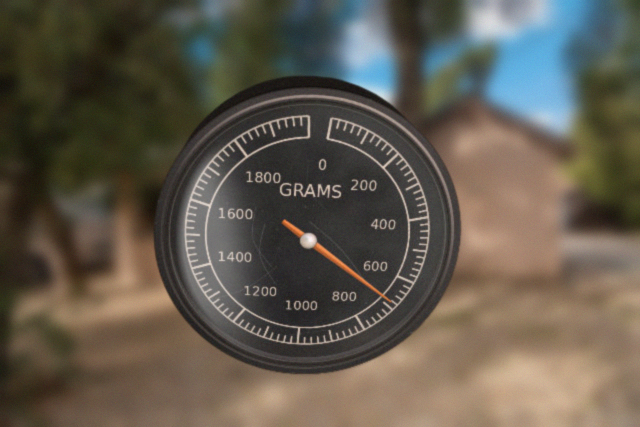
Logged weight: 680; g
